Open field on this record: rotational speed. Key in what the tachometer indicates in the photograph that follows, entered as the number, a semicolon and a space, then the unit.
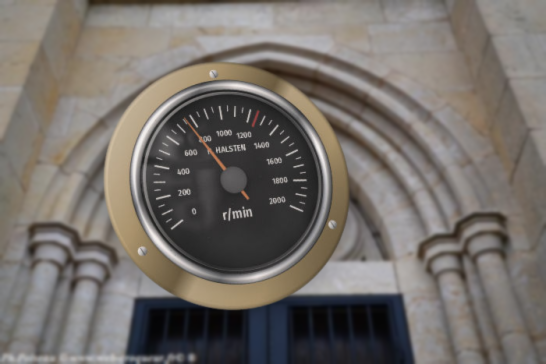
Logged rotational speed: 750; rpm
